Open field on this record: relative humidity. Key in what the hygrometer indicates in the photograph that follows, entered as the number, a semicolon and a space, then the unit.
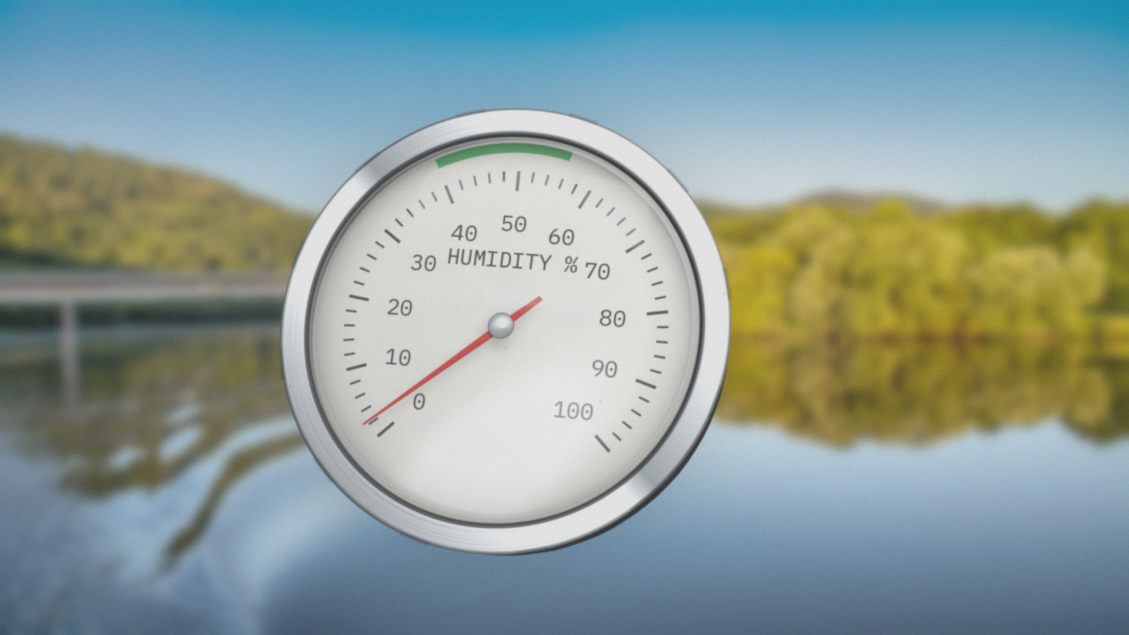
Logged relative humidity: 2; %
